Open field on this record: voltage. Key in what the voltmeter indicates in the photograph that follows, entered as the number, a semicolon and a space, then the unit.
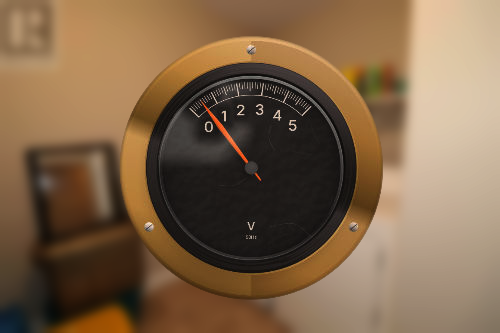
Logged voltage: 0.5; V
